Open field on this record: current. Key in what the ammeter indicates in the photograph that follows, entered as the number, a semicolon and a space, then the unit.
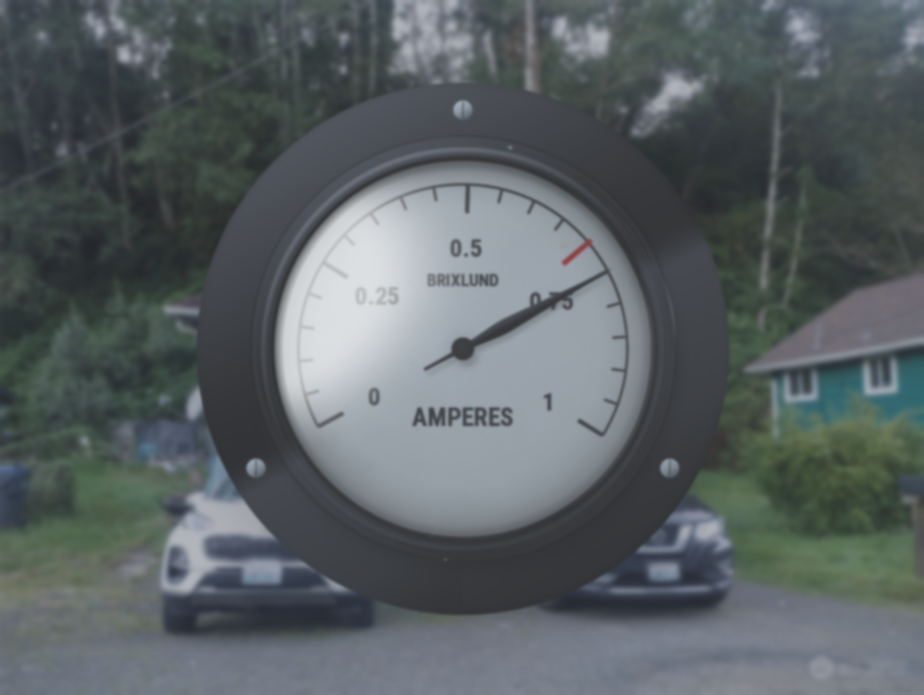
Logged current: 0.75; A
